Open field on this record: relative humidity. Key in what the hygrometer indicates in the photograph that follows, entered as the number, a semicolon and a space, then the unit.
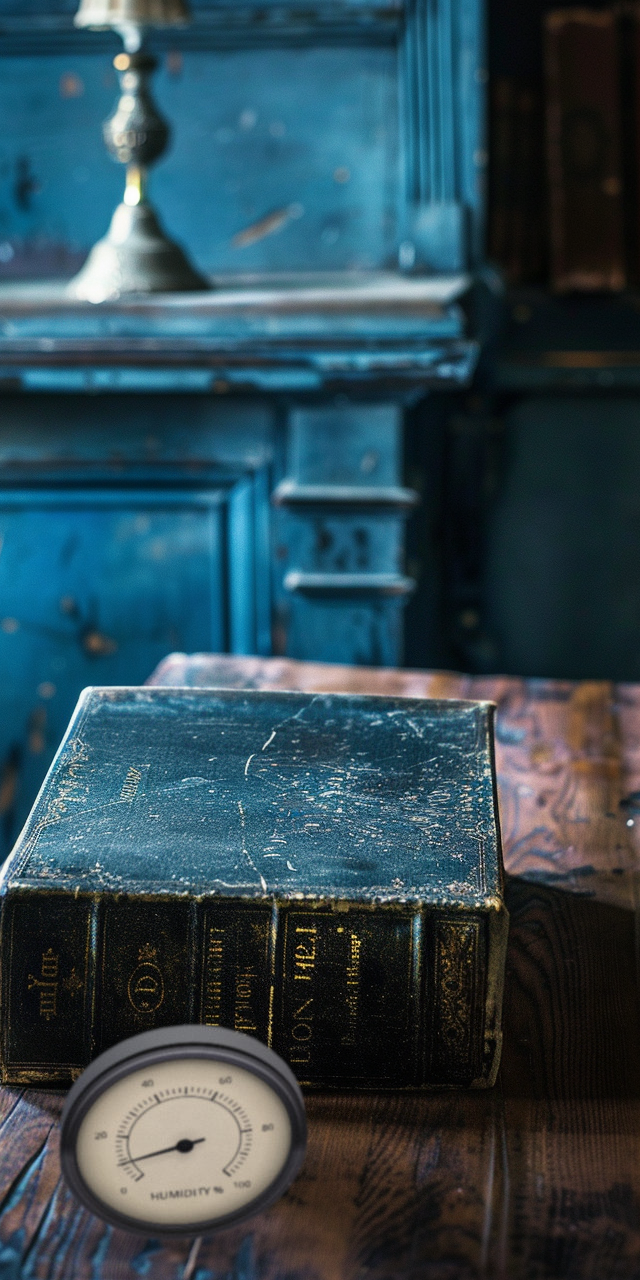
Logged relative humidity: 10; %
